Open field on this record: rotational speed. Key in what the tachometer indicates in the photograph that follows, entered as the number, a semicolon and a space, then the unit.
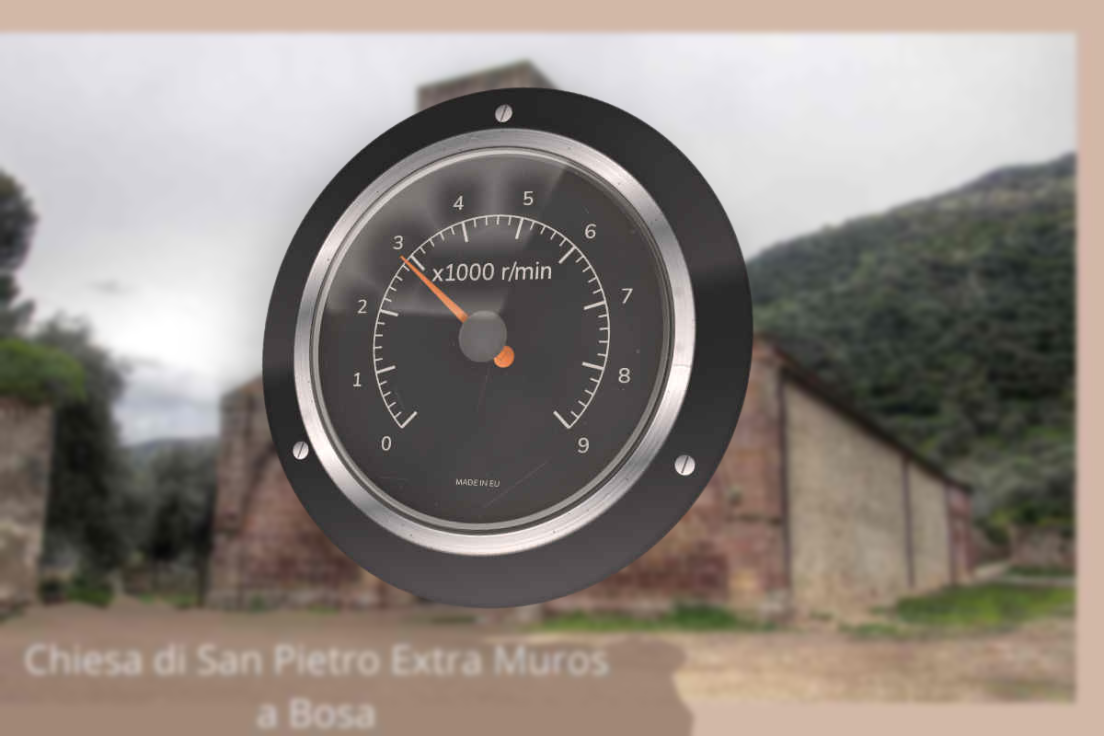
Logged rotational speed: 2900; rpm
